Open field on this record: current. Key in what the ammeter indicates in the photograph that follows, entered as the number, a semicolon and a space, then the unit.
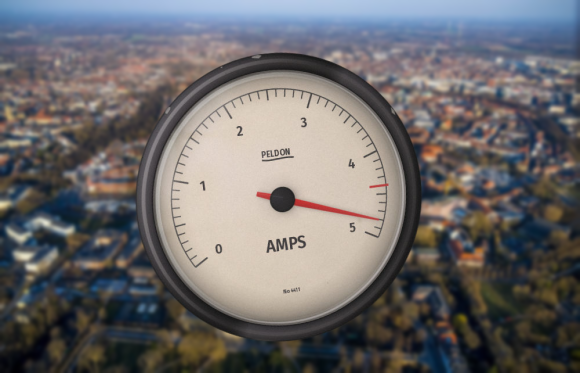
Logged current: 4.8; A
